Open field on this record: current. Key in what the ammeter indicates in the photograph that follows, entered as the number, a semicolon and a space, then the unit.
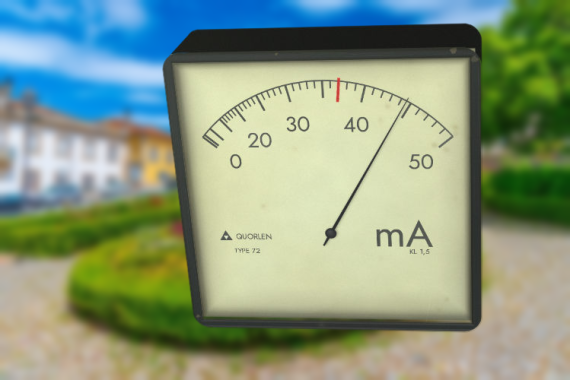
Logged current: 44.5; mA
